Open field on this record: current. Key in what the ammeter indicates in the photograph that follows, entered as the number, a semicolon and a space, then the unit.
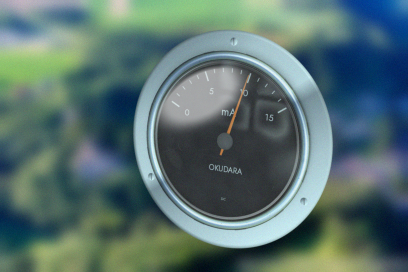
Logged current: 10; mA
